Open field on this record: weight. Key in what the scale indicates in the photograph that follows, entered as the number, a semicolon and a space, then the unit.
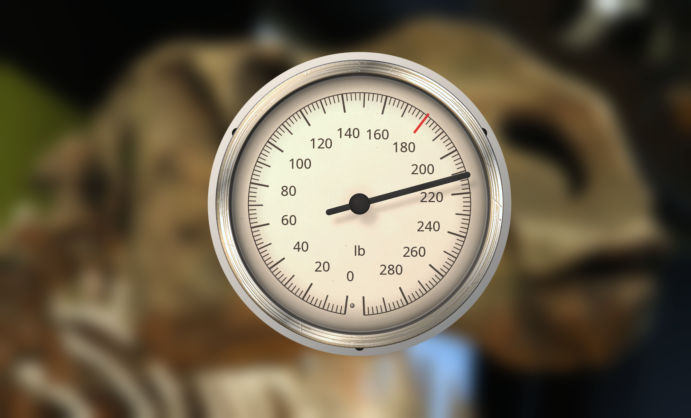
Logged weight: 212; lb
